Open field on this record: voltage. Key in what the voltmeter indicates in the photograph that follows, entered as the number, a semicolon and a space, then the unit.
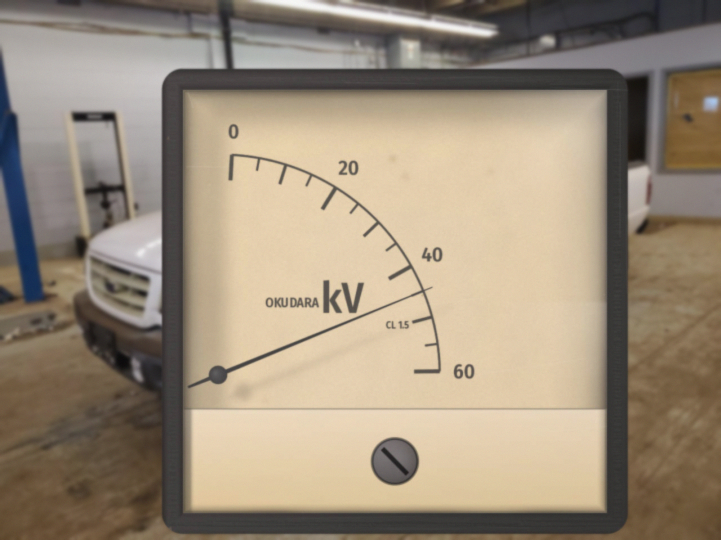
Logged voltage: 45; kV
